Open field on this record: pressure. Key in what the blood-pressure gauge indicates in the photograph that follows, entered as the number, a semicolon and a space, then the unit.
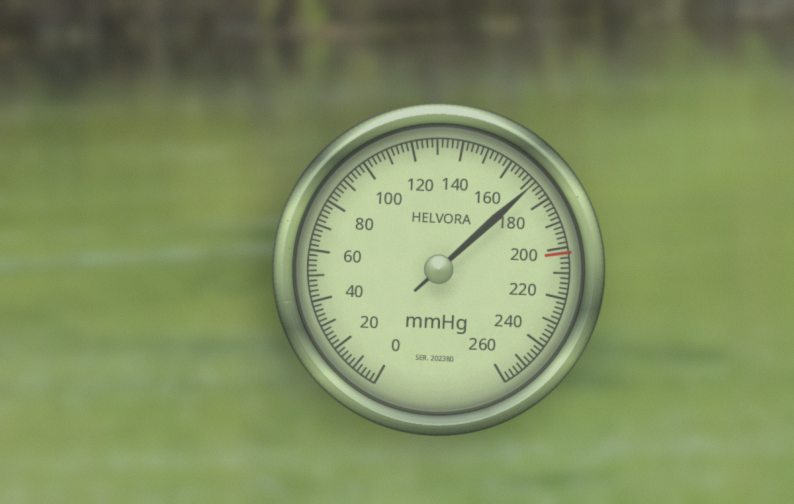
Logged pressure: 172; mmHg
